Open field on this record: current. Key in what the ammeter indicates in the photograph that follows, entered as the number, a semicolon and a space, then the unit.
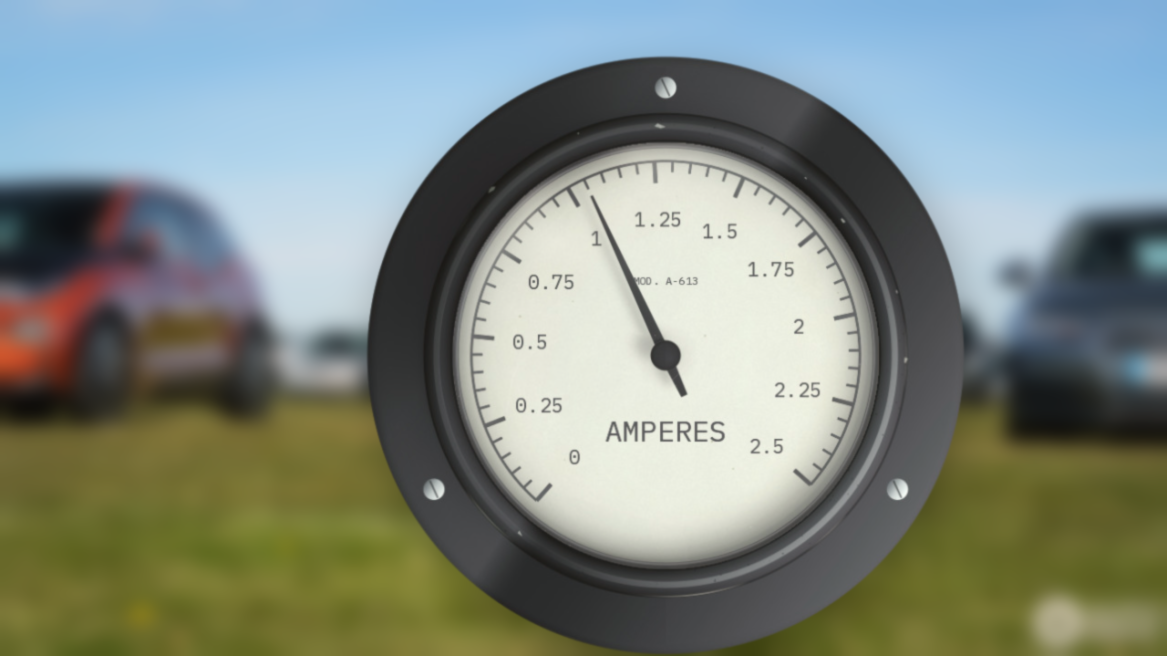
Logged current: 1.05; A
